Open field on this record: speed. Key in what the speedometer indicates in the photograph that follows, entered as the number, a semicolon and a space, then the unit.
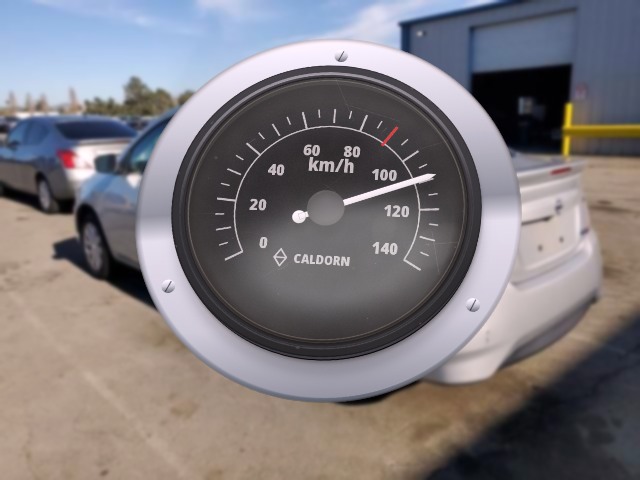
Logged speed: 110; km/h
